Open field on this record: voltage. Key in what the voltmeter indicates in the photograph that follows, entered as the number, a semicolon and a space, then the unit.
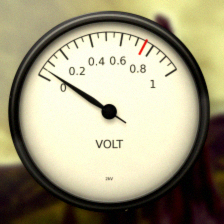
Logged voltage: 0.05; V
